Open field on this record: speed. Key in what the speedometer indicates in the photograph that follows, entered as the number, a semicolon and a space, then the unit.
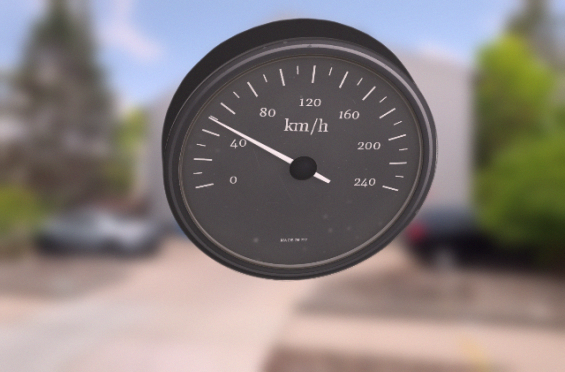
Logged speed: 50; km/h
